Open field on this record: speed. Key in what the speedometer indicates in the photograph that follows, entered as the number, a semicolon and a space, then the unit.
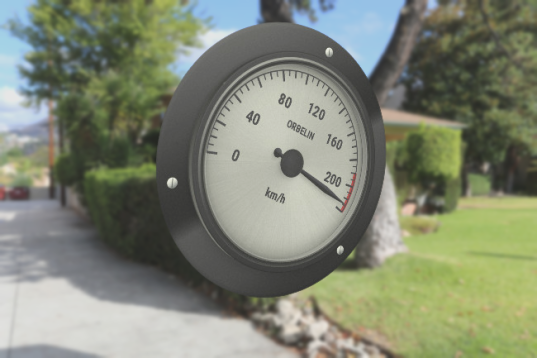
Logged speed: 215; km/h
